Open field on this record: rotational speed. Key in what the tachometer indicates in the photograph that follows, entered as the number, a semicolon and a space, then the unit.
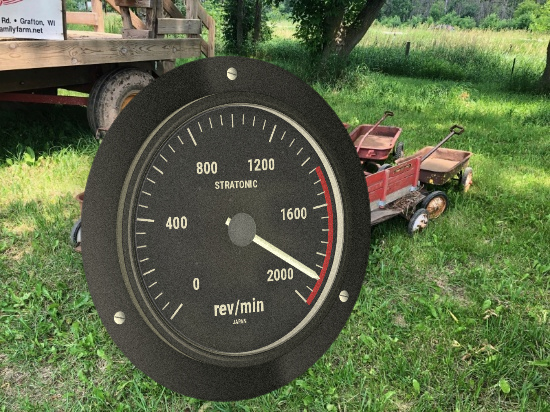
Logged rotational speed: 1900; rpm
